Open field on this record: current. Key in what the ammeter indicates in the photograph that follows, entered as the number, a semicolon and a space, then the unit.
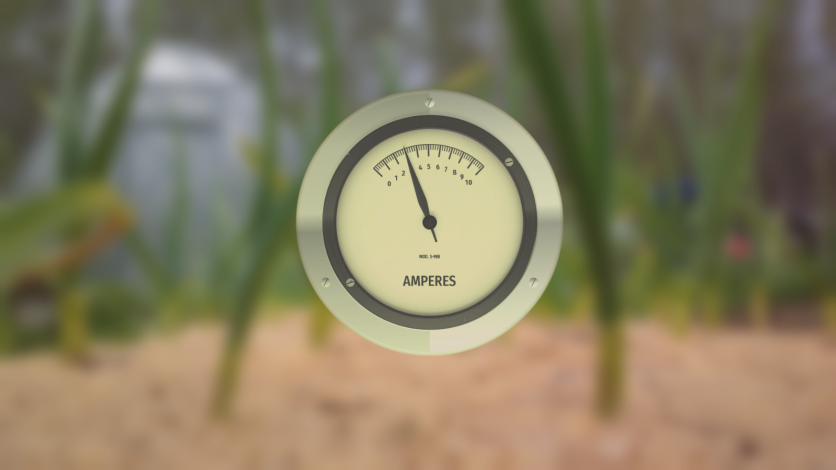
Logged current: 3; A
